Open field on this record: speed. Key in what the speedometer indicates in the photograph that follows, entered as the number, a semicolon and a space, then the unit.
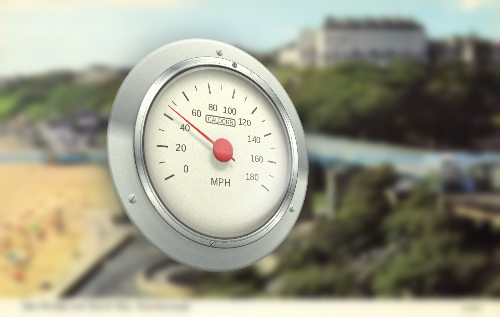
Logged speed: 45; mph
